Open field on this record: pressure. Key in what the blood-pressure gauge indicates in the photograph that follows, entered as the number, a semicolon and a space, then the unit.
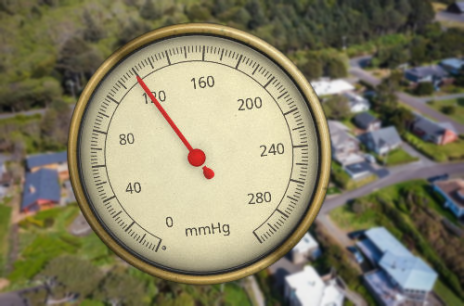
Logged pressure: 120; mmHg
